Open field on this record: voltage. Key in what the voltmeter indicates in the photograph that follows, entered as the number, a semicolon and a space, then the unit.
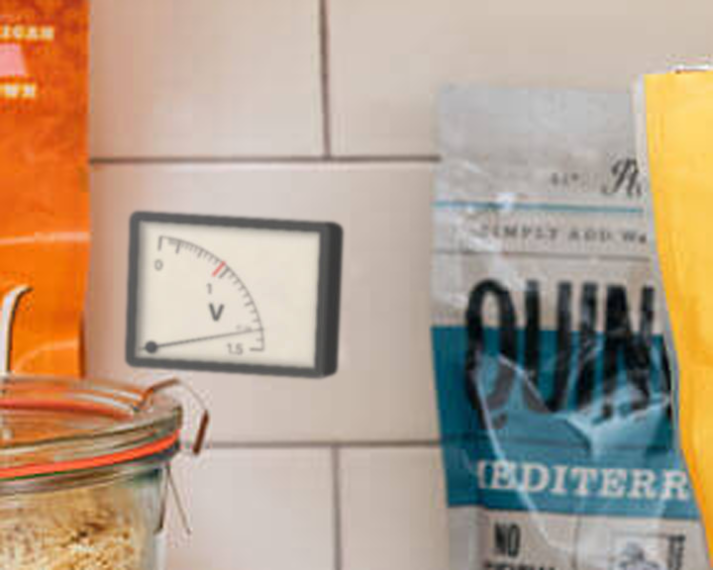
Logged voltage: 1.4; V
